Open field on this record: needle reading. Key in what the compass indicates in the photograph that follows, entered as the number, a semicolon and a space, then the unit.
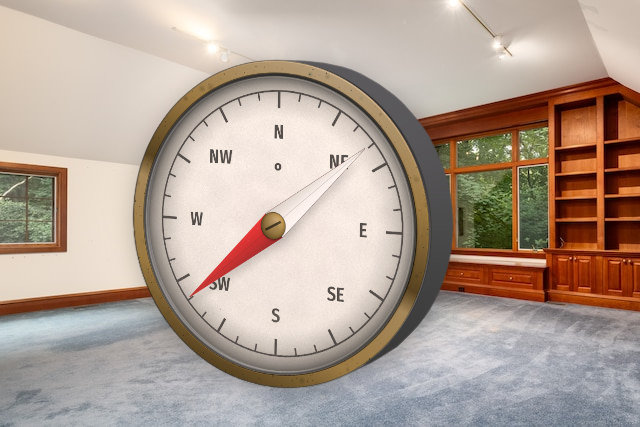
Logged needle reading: 230; °
